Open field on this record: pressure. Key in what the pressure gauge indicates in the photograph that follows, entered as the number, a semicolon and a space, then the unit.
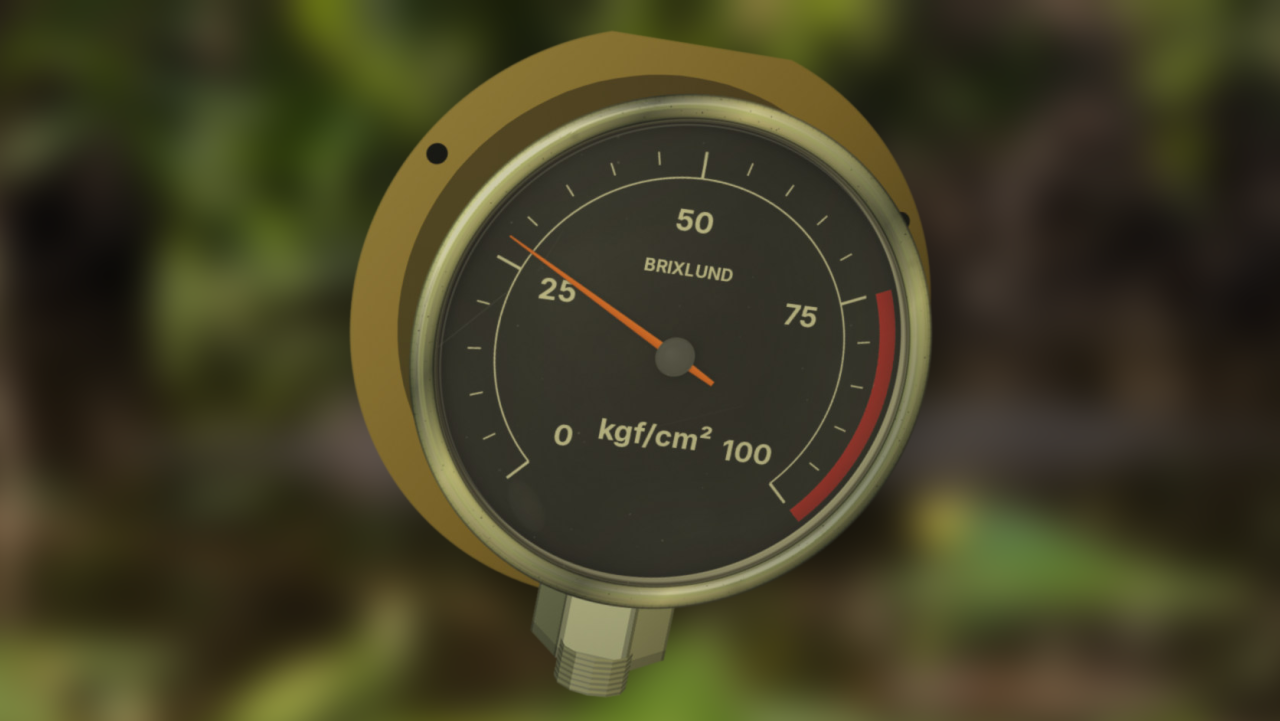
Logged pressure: 27.5; kg/cm²
